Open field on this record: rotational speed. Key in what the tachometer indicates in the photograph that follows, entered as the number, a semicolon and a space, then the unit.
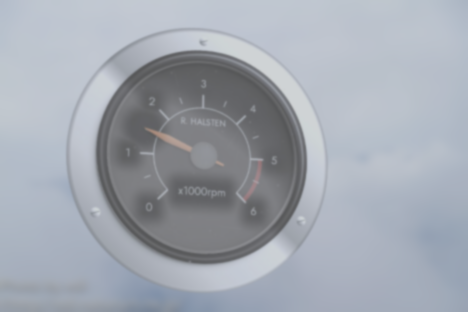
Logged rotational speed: 1500; rpm
